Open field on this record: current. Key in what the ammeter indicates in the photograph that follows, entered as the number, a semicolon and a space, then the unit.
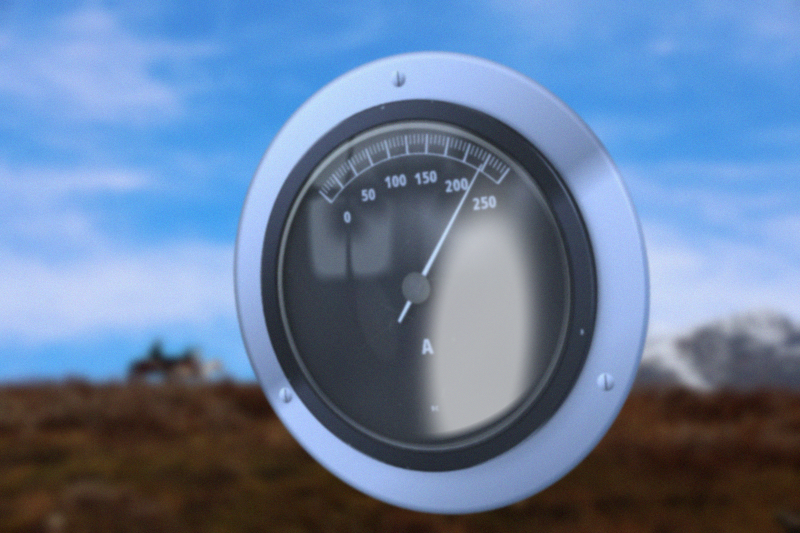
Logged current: 225; A
